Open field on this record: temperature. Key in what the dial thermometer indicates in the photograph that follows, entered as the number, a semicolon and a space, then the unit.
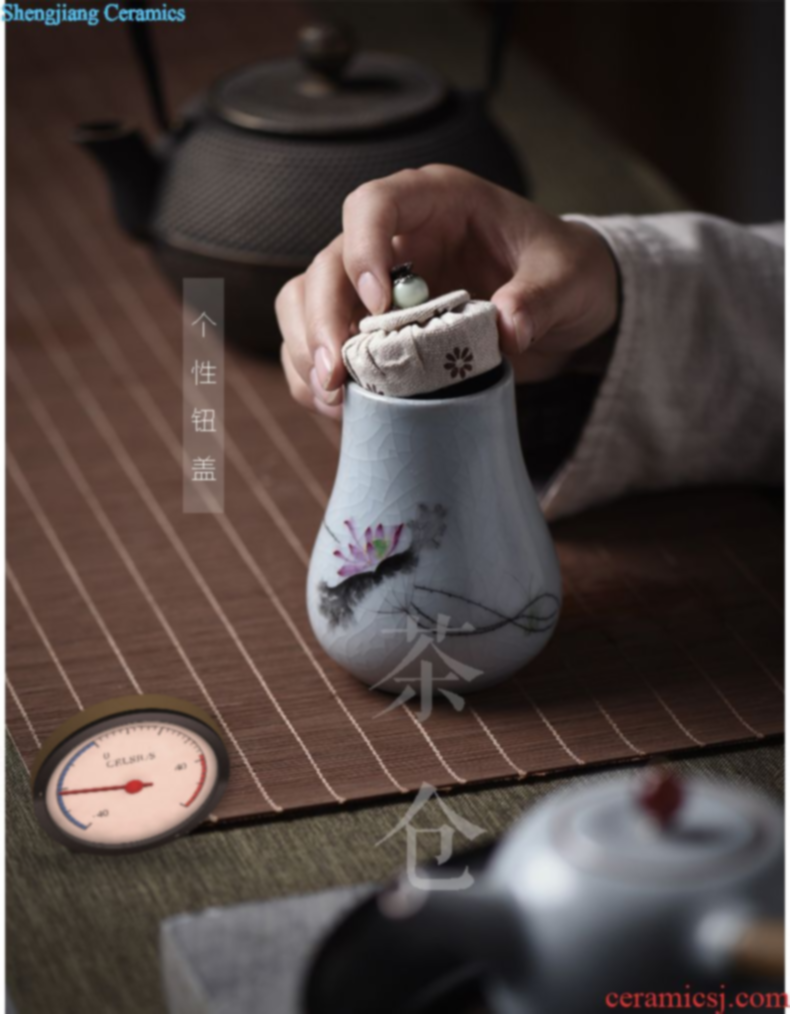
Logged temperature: -20; °C
